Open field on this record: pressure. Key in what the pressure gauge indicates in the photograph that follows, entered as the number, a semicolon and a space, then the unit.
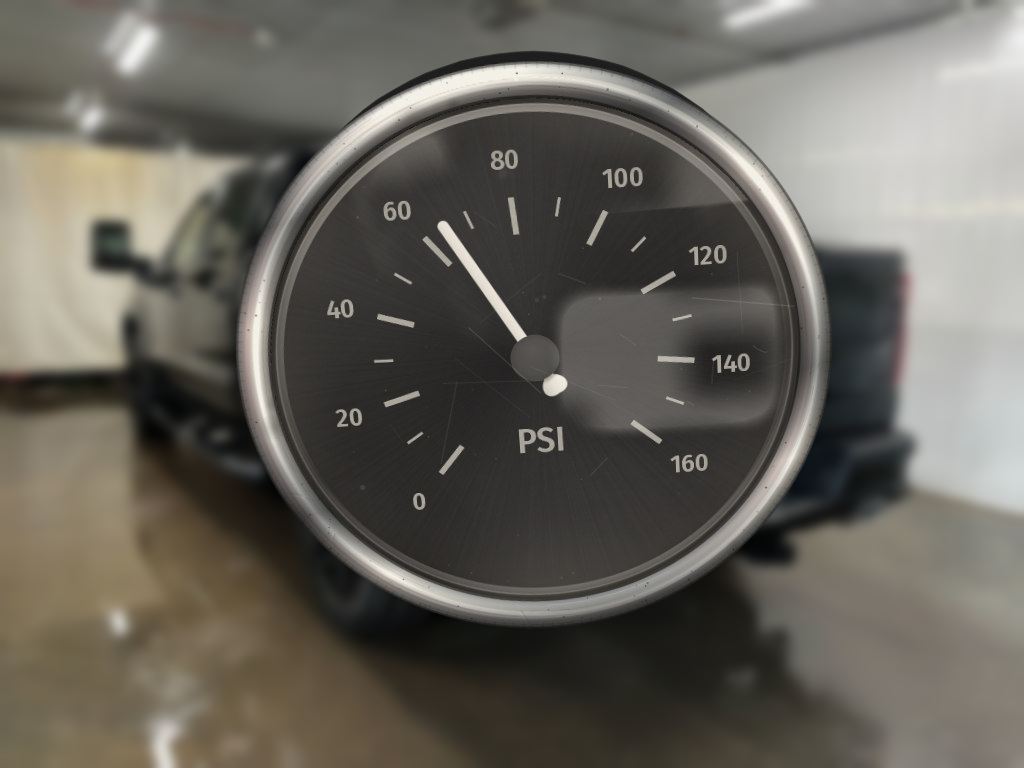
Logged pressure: 65; psi
